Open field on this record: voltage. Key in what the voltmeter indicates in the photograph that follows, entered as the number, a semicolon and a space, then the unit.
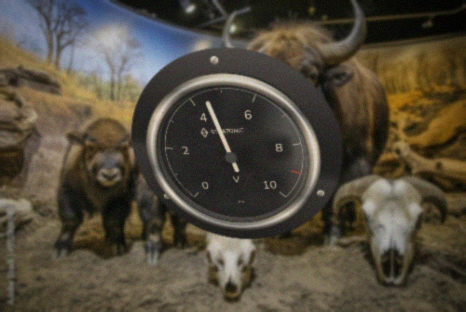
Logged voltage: 4.5; V
